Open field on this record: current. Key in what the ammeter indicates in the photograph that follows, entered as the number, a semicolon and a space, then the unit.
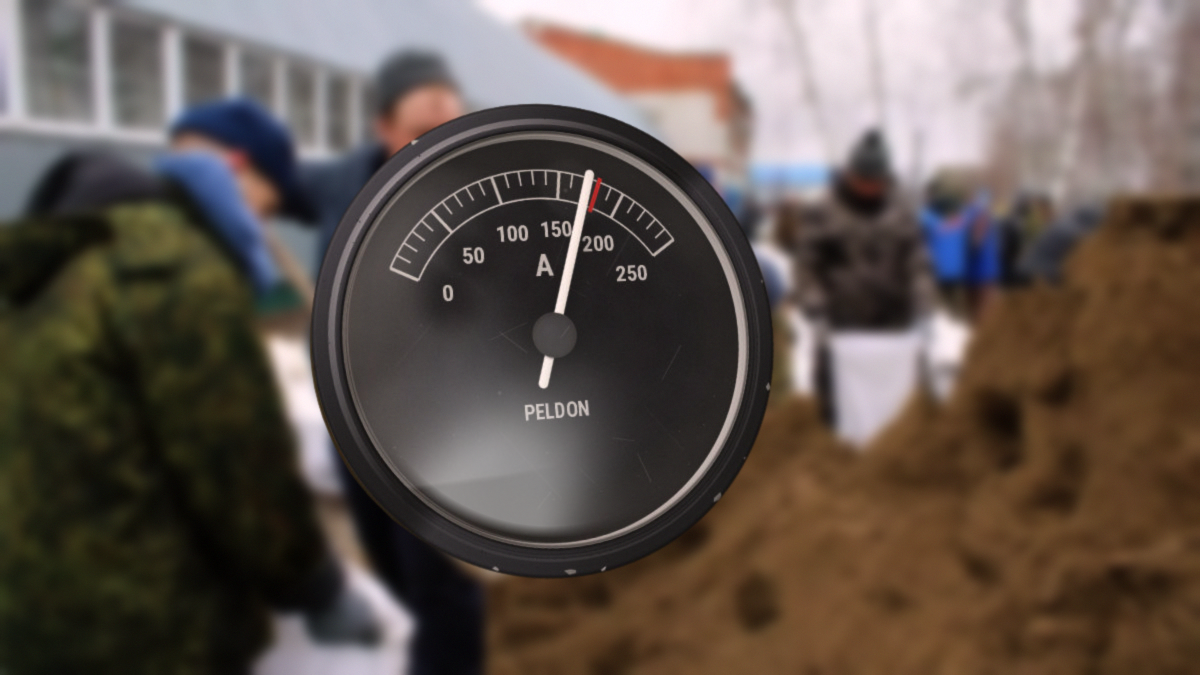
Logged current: 170; A
